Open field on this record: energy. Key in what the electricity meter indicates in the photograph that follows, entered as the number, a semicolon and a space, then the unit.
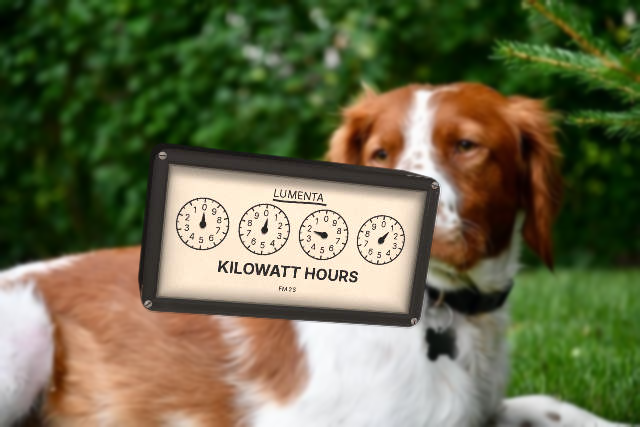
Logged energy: 21; kWh
